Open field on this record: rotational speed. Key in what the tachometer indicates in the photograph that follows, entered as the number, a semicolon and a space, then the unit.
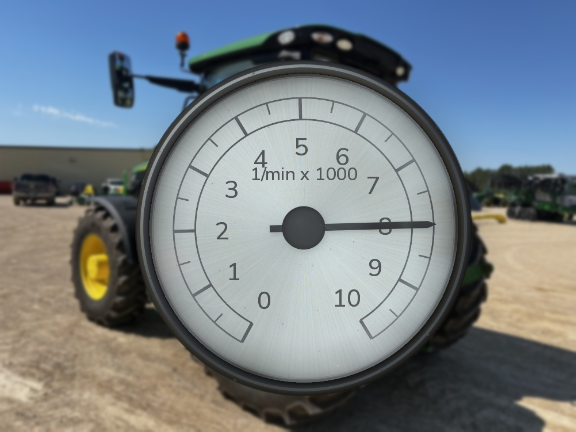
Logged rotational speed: 8000; rpm
